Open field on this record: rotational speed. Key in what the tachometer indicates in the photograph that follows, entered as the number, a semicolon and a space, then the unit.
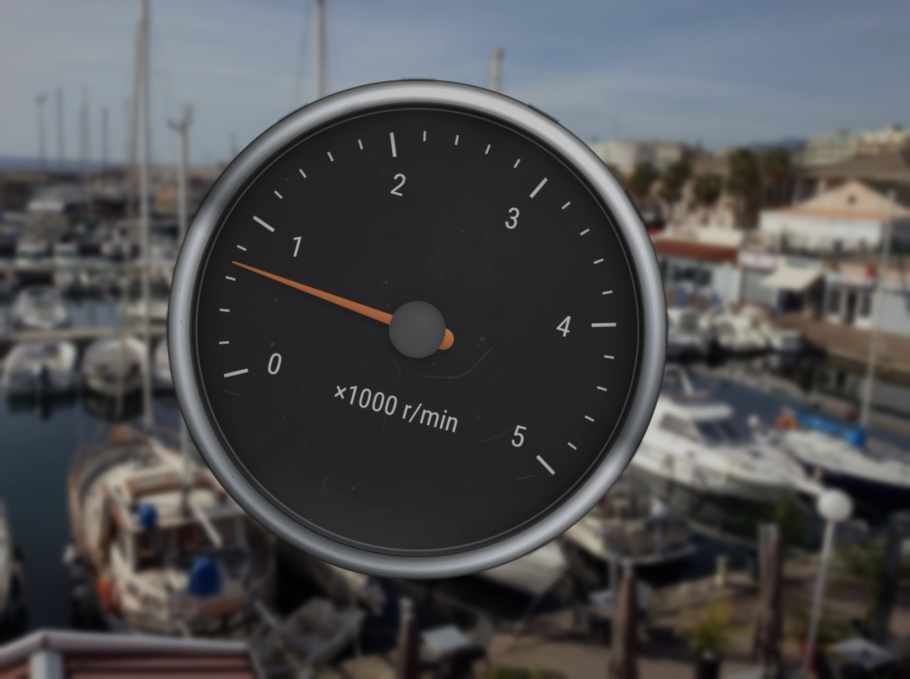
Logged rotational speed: 700; rpm
